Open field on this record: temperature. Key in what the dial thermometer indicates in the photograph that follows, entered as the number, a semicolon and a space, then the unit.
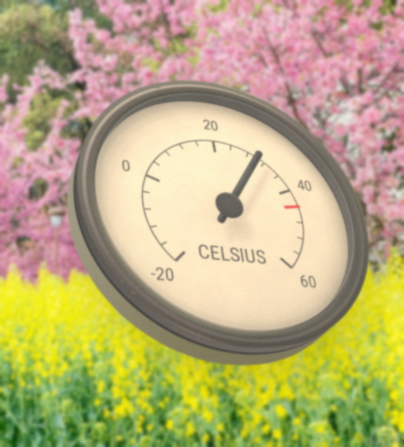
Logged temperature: 30; °C
